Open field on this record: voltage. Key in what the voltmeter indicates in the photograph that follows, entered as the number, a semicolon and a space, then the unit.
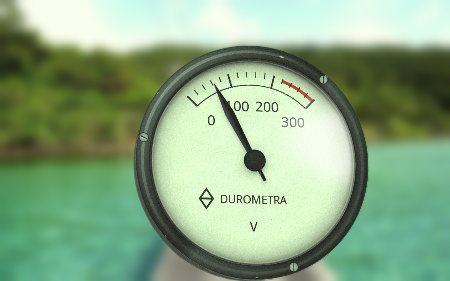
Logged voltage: 60; V
